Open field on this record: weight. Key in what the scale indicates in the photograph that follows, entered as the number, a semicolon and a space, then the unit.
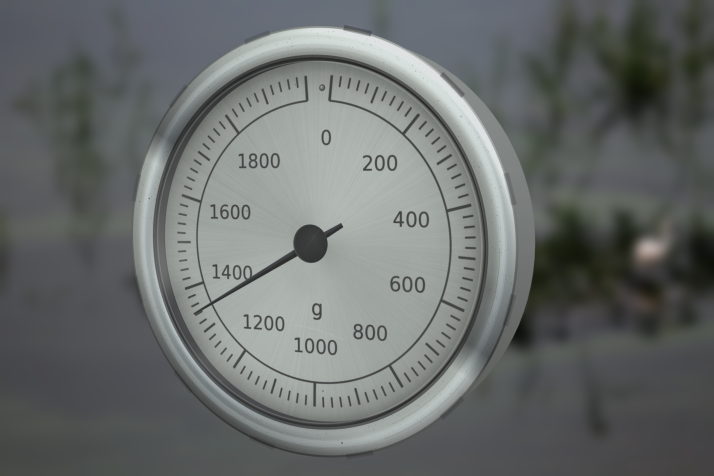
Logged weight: 1340; g
